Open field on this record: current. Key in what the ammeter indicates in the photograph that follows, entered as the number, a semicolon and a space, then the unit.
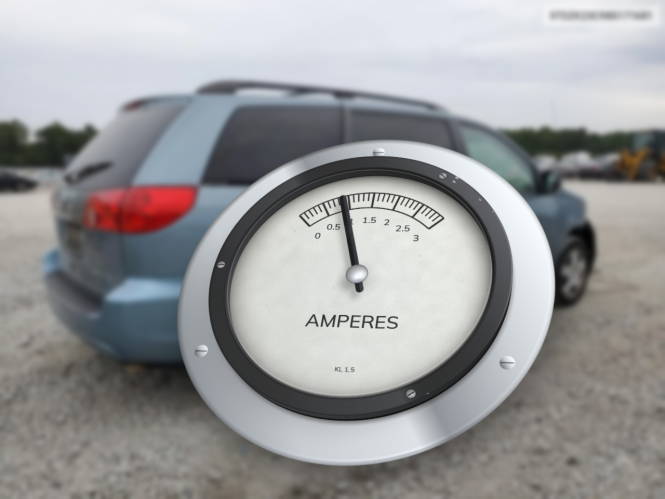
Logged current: 0.9; A
